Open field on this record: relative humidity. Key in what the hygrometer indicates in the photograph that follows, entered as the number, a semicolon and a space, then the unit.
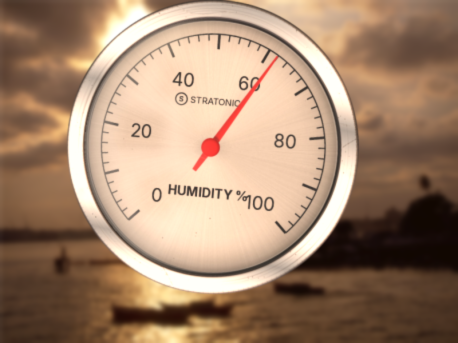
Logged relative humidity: 62; %
